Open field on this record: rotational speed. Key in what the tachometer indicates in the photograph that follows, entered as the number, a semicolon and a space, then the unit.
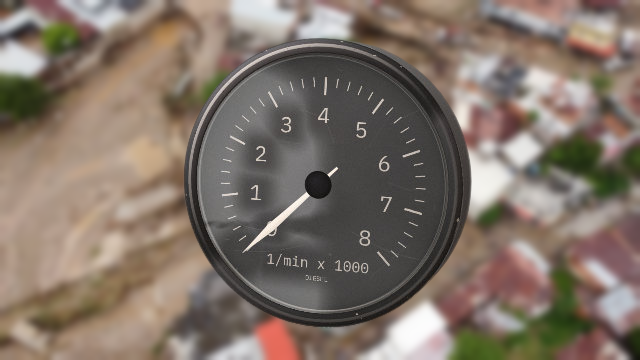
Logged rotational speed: 0; rpm
